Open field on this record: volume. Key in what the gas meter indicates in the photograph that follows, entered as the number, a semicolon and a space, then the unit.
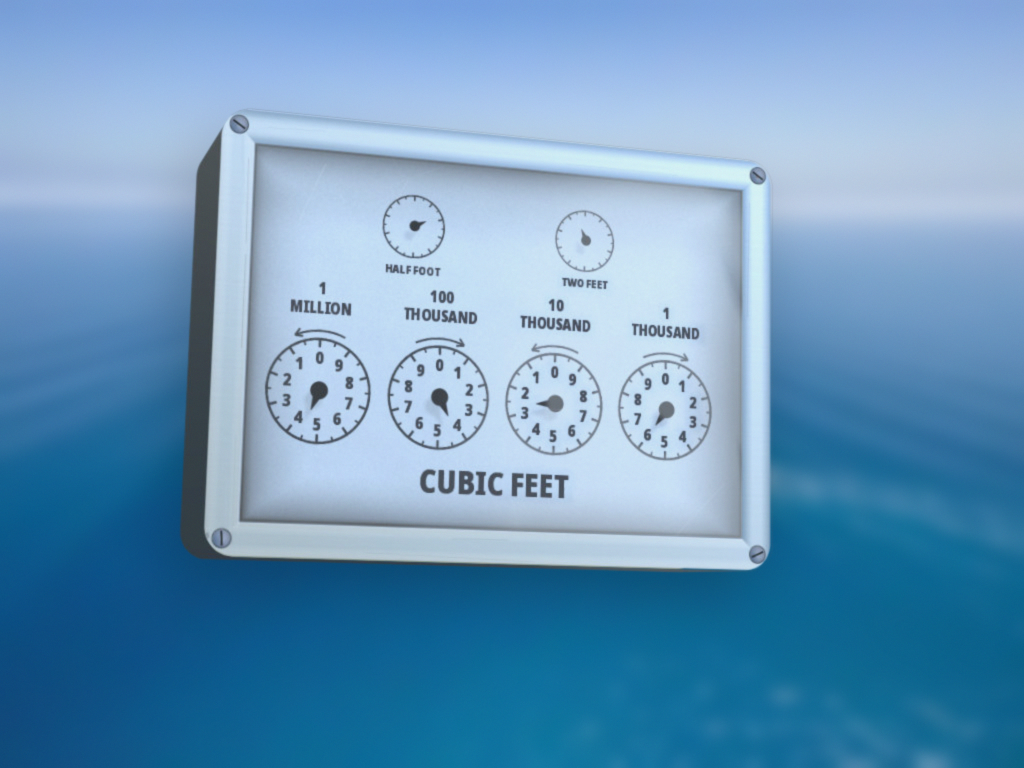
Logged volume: 442600; ft³
